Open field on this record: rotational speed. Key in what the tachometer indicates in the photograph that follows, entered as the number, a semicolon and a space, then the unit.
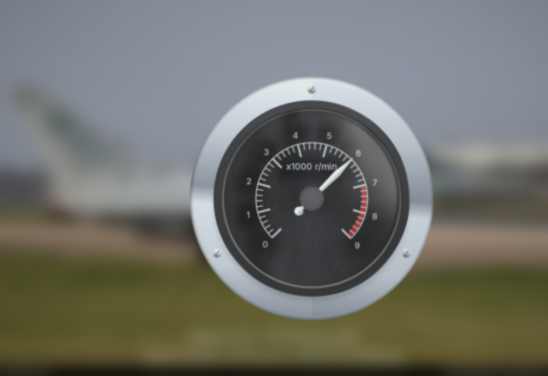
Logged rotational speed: 6000; rpm
